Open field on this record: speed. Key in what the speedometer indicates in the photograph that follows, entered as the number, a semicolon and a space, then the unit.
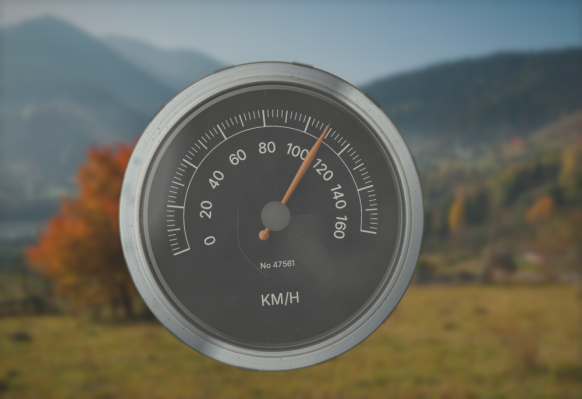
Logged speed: 108; km/h
